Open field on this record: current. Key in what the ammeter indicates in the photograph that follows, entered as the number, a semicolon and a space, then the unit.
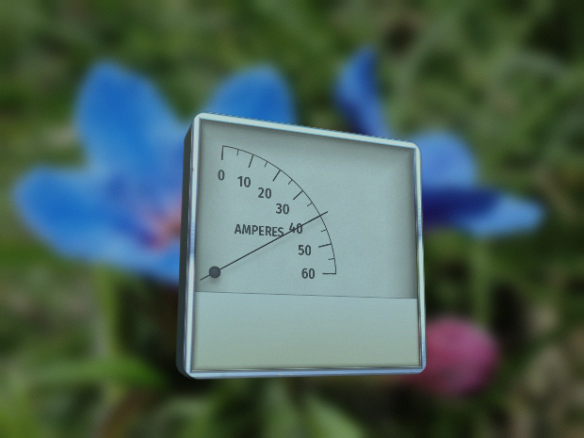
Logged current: 40; A
